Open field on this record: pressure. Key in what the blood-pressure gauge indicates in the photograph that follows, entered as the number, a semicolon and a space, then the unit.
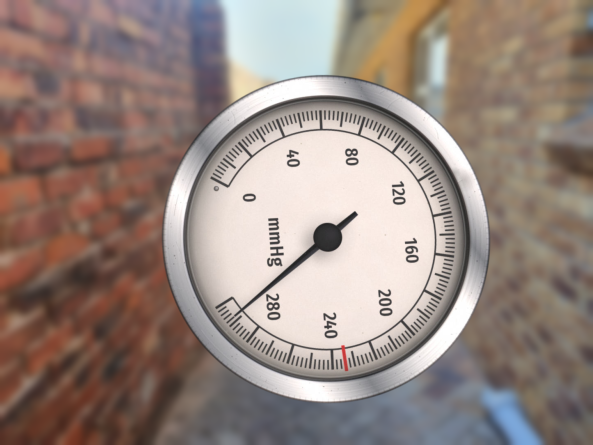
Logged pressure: 292; mmHg
